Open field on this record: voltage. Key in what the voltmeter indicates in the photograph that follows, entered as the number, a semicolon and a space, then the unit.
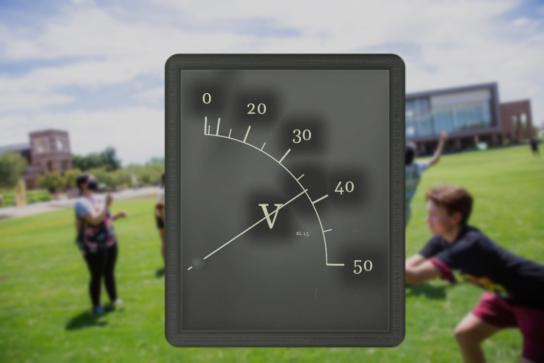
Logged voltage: 37.5; V
